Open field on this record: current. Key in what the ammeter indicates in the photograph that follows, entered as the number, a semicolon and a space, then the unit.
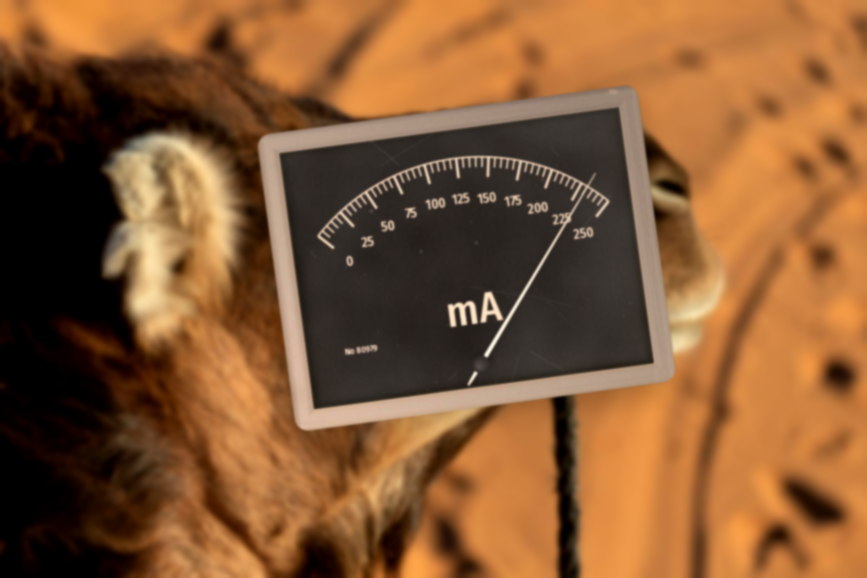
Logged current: 230; mA
